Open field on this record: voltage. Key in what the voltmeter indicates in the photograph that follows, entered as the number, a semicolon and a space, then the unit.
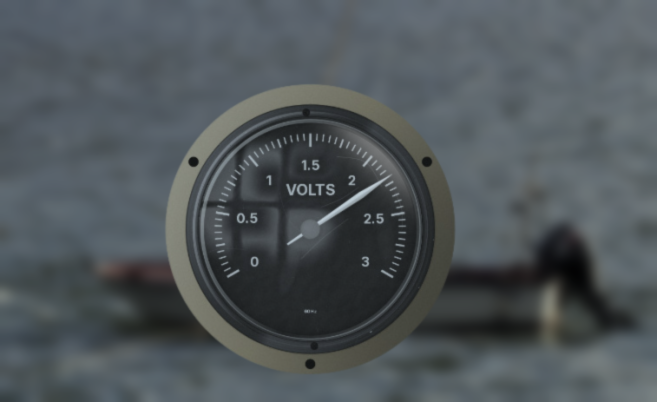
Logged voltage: 2.2; V
